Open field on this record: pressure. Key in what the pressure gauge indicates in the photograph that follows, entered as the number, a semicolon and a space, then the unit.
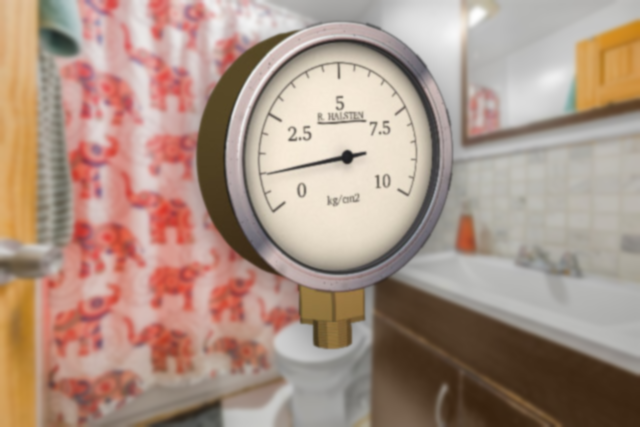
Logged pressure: 1; kg/cm²
